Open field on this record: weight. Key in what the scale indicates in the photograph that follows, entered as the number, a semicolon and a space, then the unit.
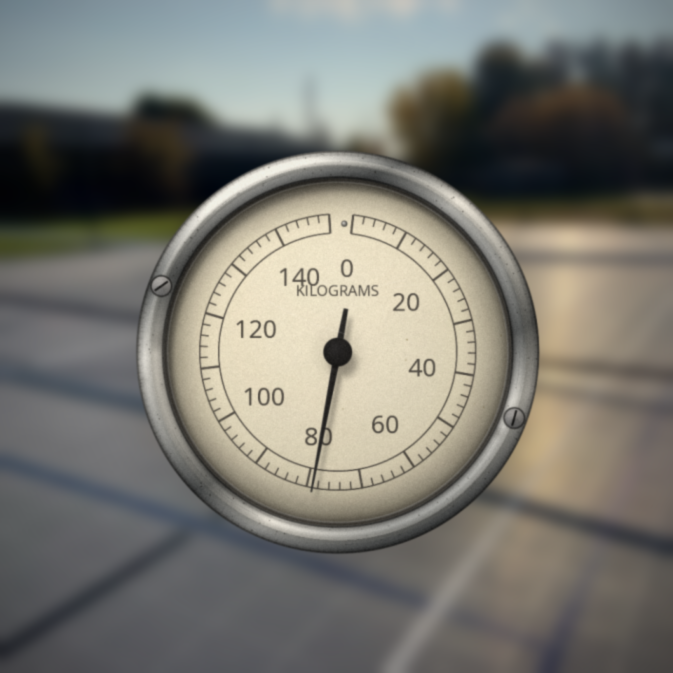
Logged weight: 79; kg
